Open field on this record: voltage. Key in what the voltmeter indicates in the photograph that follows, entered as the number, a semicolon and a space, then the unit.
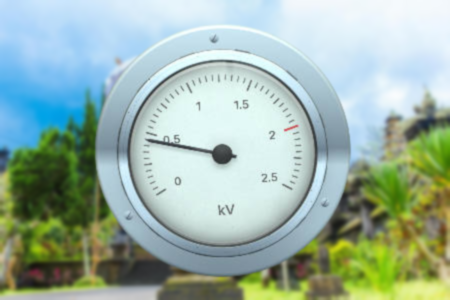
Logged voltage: 0.45; kV
